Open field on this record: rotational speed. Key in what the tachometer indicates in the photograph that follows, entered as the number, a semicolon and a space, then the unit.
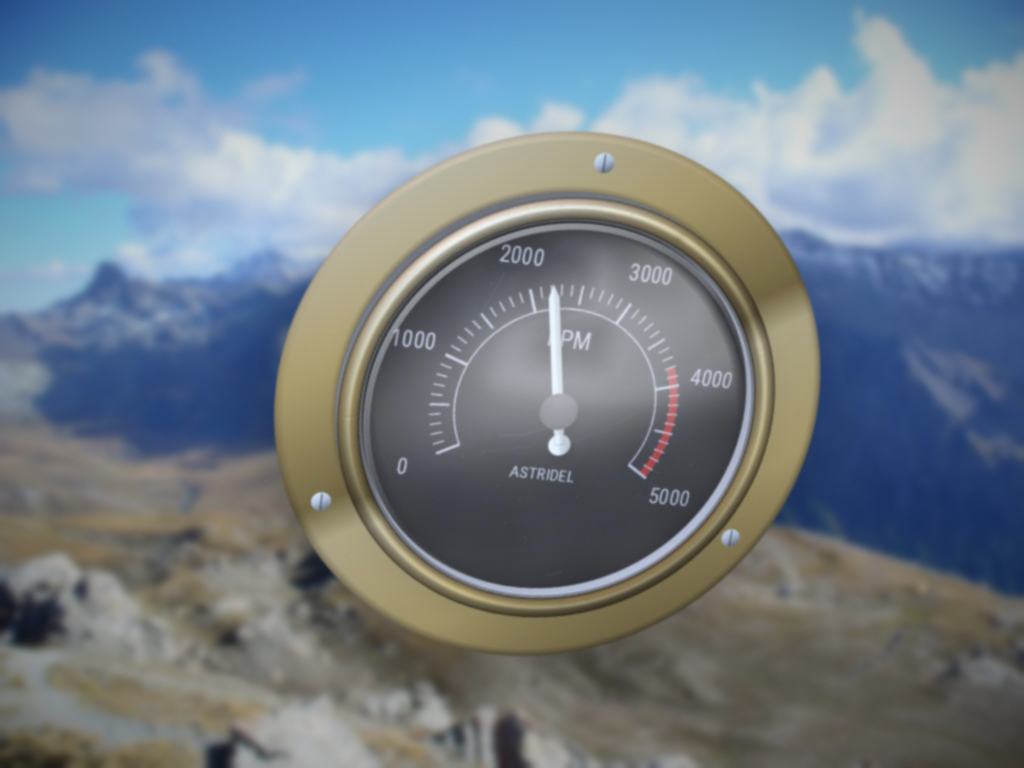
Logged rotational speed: 2200; rpm
